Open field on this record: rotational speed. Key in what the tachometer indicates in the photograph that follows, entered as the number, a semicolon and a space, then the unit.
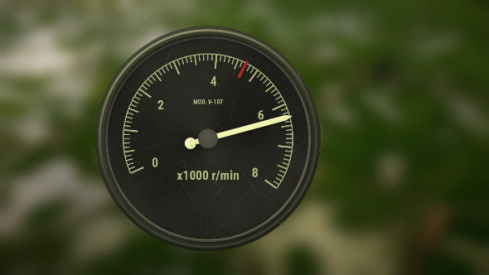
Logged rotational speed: 6300; rpm
